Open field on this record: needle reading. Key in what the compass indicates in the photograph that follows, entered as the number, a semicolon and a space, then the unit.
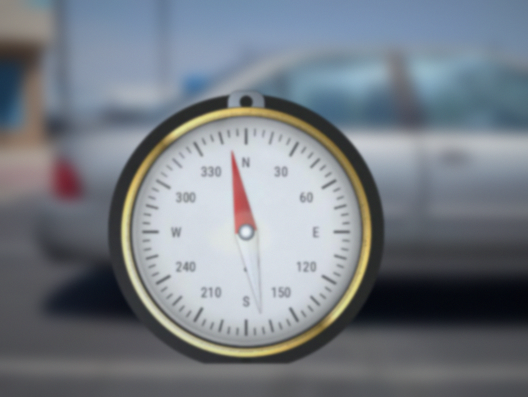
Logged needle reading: 350; °
